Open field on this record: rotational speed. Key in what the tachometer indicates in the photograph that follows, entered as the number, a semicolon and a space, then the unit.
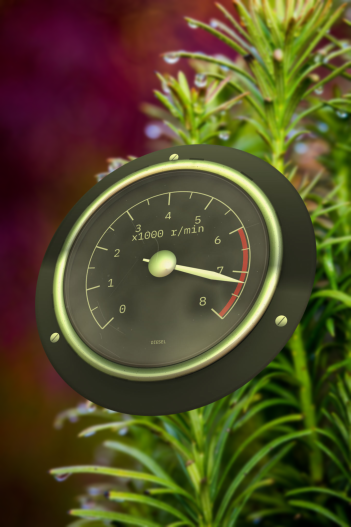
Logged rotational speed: 7250; rpm
